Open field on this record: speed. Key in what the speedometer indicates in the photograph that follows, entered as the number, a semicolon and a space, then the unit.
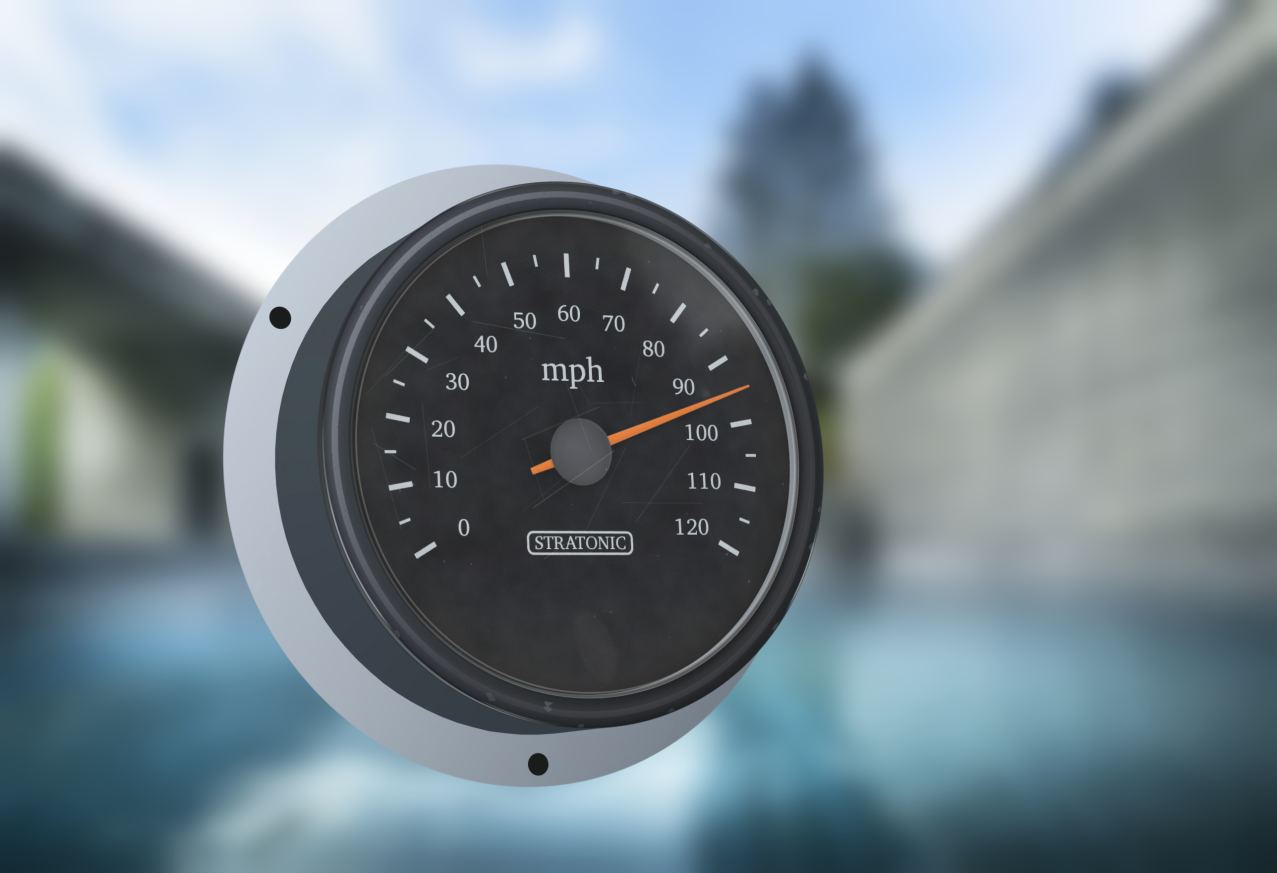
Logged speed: 95; mph
